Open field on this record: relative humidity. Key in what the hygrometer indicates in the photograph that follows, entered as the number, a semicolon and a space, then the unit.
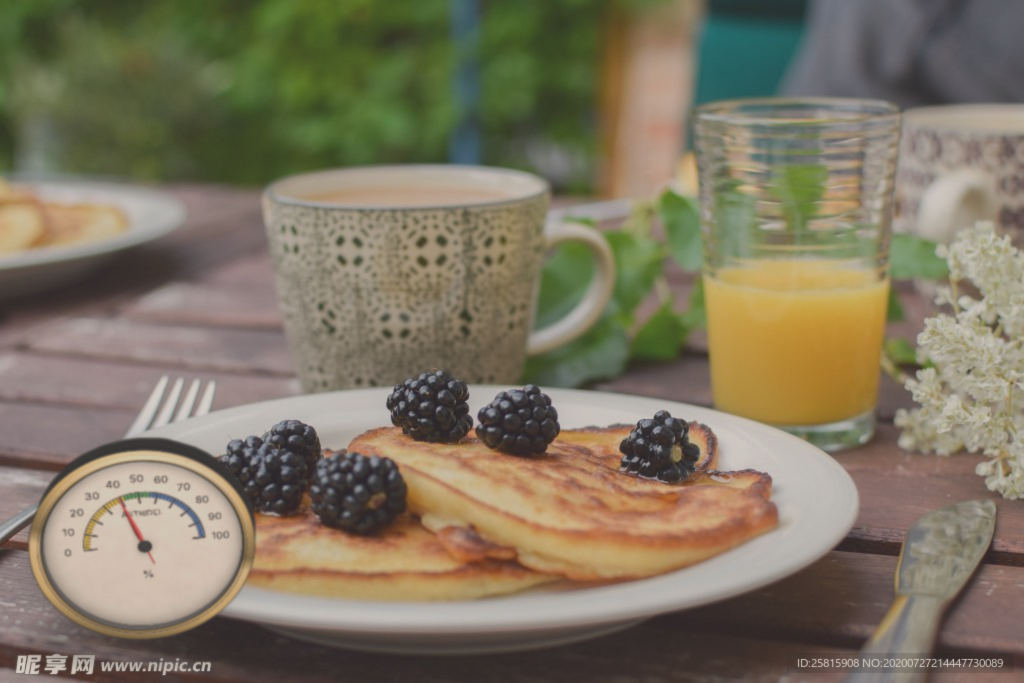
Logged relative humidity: 40; %
